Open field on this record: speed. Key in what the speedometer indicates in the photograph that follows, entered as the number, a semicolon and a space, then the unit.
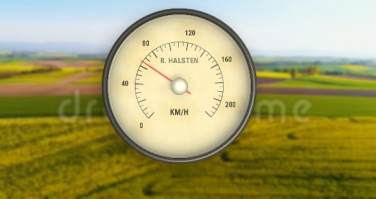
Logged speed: 65; km/h
